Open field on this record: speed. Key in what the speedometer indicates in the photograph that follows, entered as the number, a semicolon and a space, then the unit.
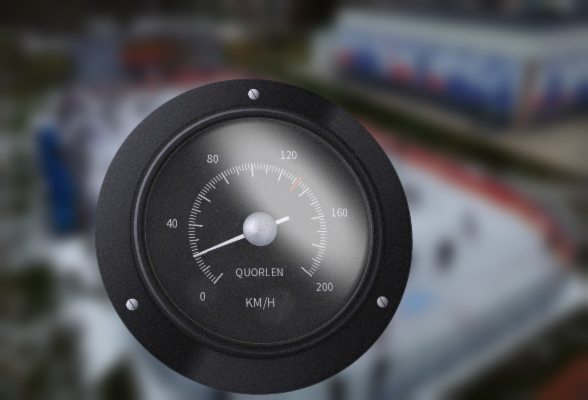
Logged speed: 20; km/h
